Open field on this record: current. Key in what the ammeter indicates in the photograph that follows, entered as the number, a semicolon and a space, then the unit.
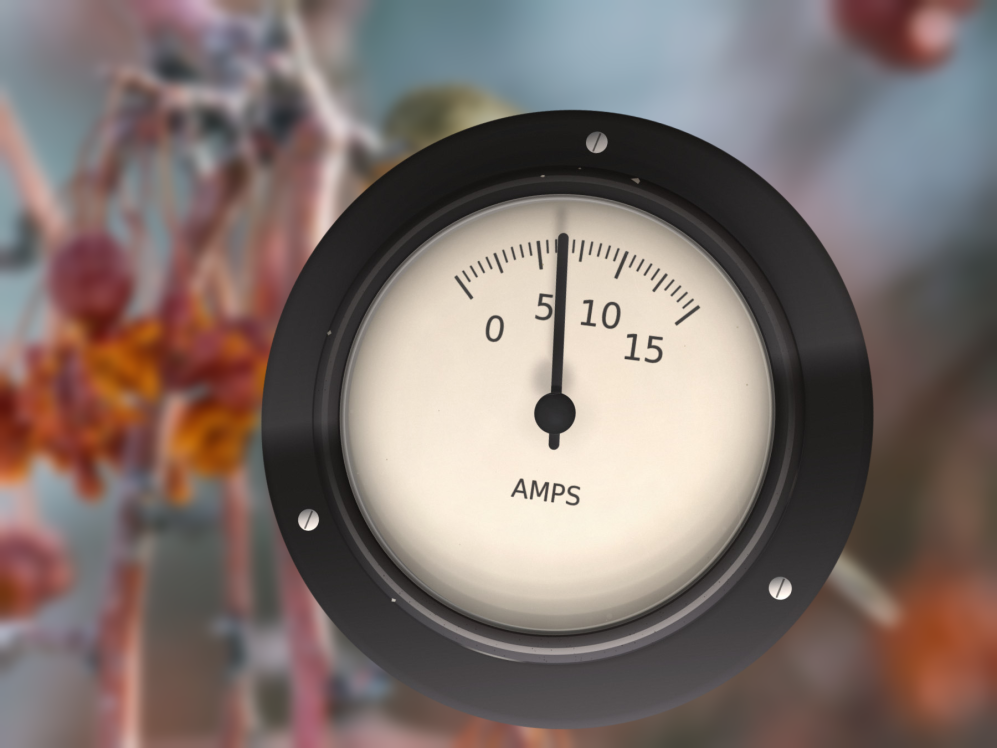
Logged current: 6.5; A
